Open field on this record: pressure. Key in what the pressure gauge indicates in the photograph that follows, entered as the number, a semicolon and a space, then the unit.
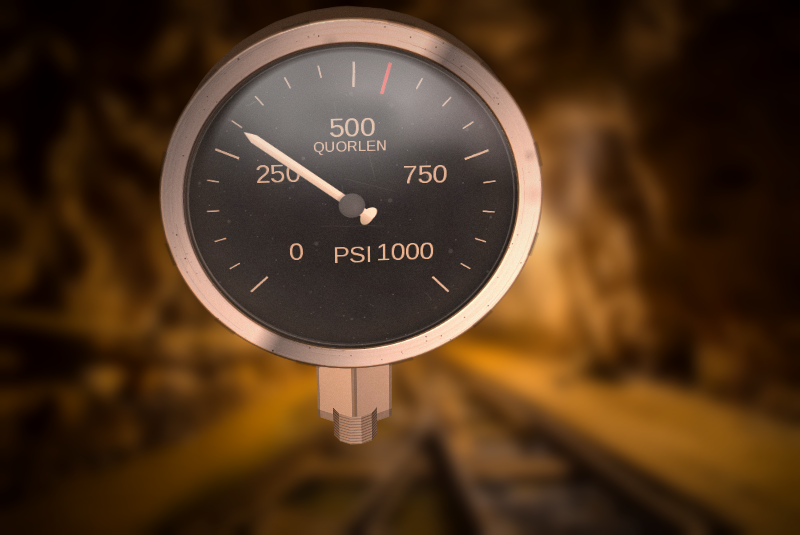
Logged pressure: 300; psi
